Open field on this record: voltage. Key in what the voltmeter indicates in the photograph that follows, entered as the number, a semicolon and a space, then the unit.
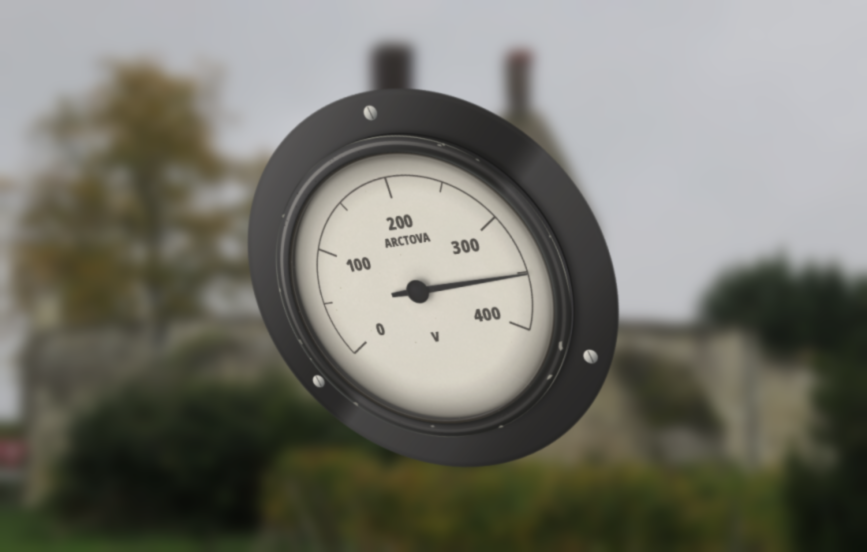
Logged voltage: 350; V
